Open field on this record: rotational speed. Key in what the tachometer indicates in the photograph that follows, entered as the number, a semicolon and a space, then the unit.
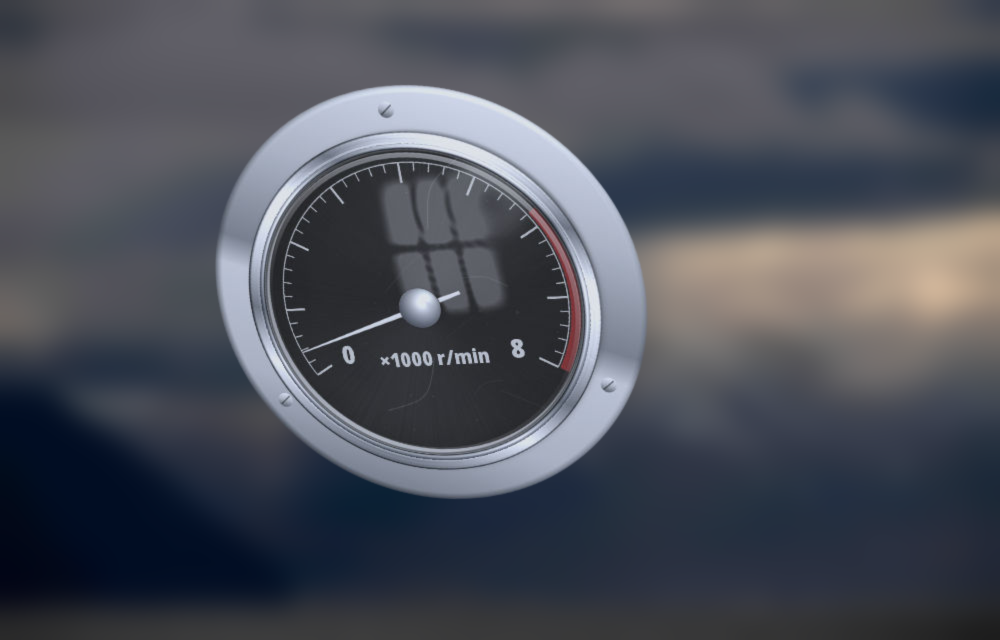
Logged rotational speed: 400; rpm
